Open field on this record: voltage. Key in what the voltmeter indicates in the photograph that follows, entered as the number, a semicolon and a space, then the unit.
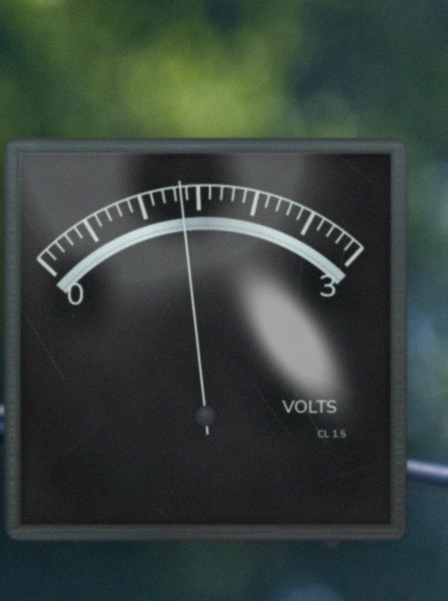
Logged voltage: 1.35; V
